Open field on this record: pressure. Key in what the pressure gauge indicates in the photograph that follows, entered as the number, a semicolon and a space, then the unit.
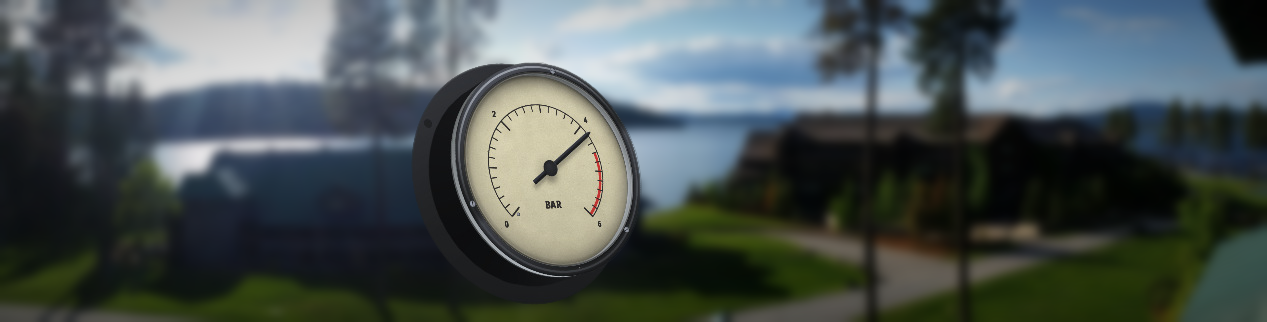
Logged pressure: 4.2; bar
